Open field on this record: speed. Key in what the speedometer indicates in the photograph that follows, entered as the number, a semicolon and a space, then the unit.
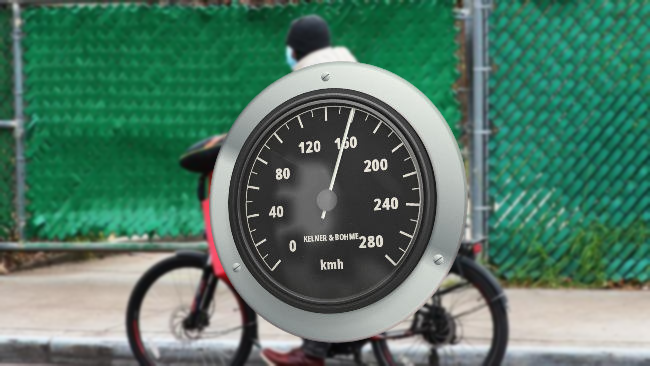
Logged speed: 160; km/h
